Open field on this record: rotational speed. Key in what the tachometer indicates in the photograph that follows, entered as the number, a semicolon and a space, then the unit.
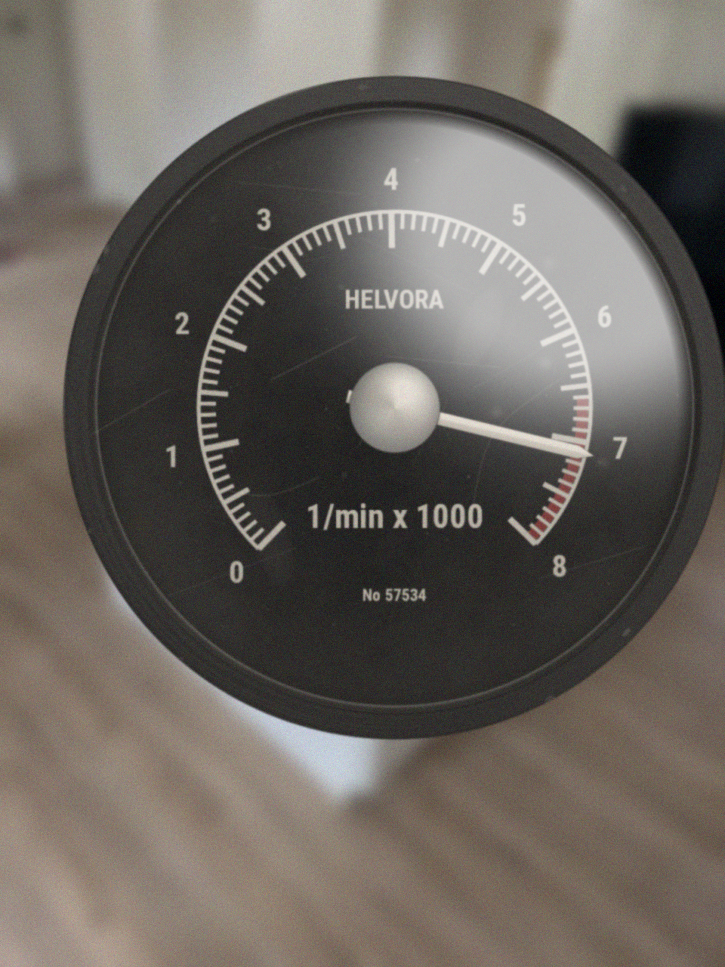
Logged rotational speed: 7100; rpm
